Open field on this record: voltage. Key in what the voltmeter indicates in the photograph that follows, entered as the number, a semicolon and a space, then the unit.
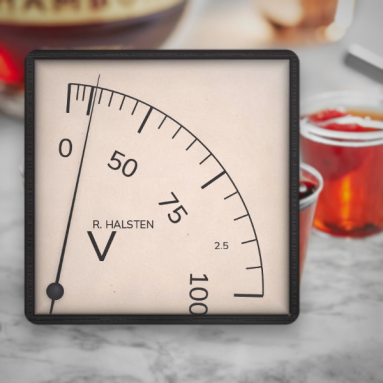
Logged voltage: 27.5; V
